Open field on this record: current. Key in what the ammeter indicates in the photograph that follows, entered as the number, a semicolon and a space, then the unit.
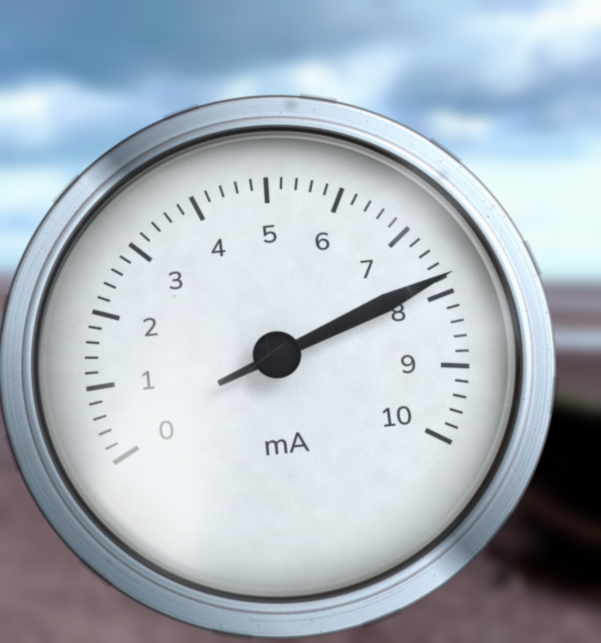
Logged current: 7.8; mA
